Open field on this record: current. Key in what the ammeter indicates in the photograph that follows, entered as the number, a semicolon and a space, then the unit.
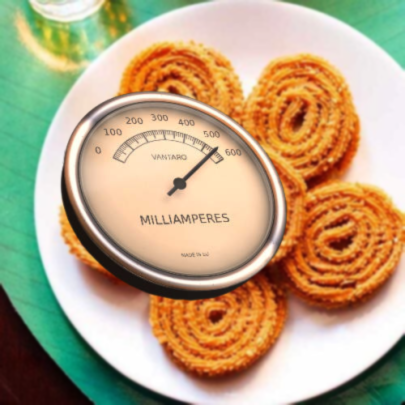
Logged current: 550; mA
